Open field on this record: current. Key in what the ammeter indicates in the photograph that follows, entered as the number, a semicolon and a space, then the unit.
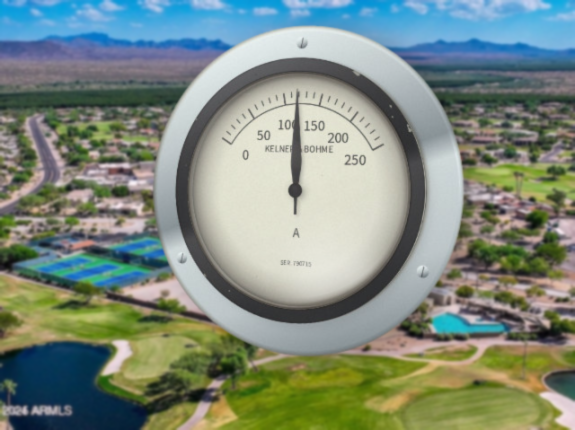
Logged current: 120; A
